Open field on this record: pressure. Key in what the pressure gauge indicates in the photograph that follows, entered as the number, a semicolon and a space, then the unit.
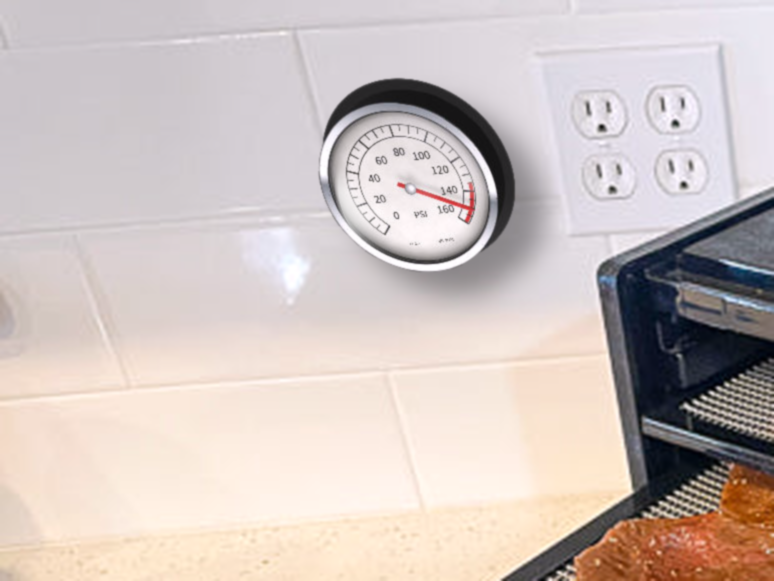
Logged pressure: 150; psi
